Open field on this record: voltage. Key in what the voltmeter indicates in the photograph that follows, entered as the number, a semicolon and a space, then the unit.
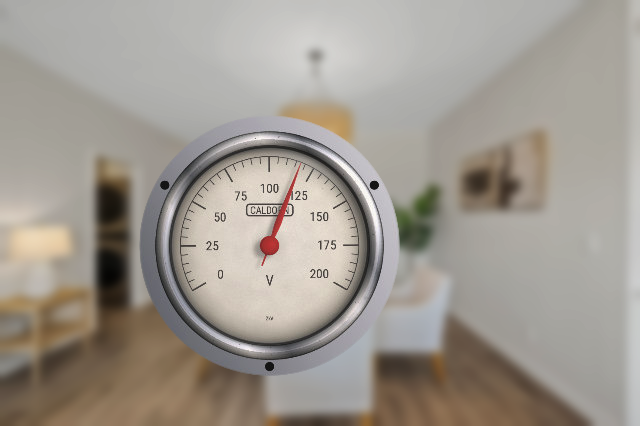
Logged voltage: 117.5; V
